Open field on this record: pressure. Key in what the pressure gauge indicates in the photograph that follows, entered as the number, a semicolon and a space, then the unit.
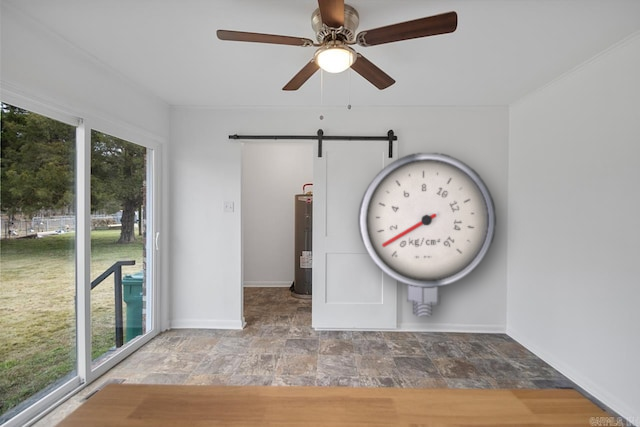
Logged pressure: 1; kg/cm²
